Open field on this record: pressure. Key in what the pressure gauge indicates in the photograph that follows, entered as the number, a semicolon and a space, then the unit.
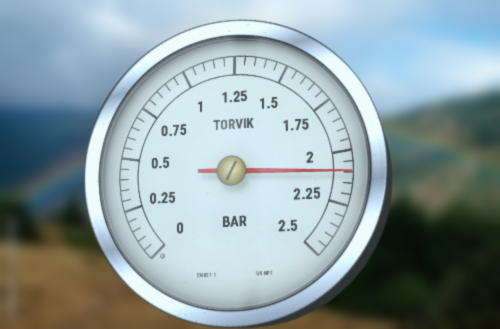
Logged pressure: 2.1; bar
